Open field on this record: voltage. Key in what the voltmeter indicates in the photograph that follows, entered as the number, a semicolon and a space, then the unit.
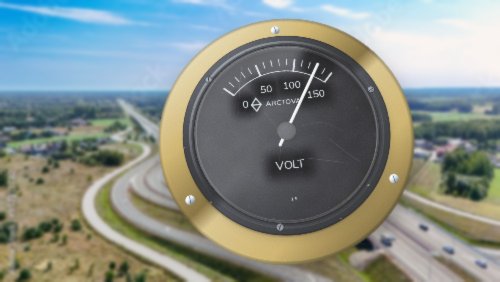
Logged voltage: 130; V
